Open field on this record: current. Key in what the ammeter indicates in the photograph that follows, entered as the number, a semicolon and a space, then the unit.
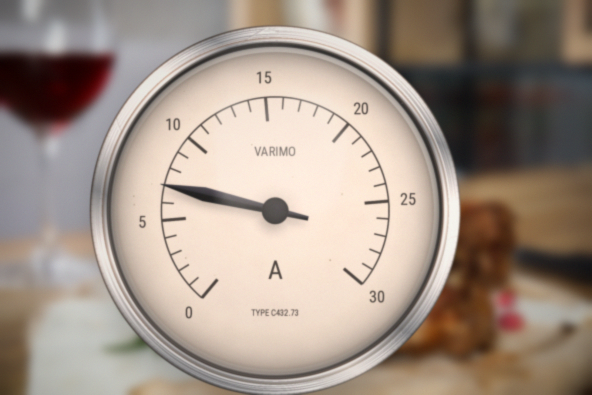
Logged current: 7; A
